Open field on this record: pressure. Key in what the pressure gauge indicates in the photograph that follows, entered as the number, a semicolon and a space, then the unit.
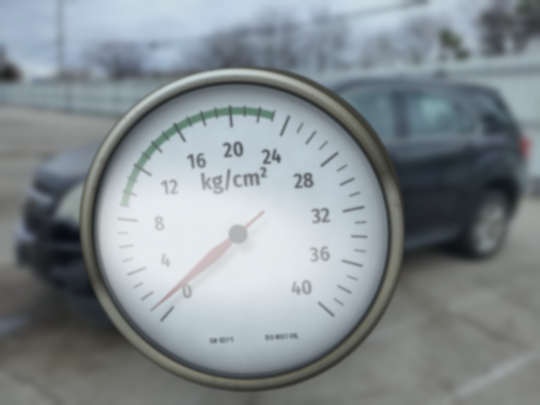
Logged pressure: 1; kg/cm²
